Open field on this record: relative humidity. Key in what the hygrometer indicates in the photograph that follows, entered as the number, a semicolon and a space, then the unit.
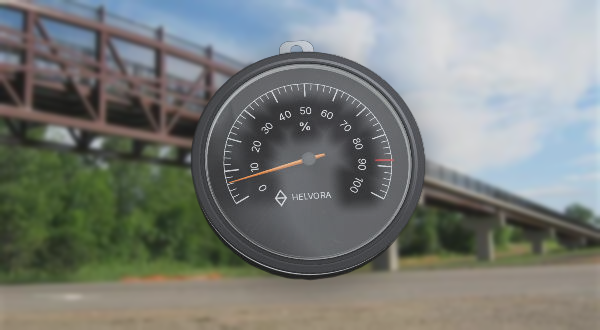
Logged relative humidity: 6; %
